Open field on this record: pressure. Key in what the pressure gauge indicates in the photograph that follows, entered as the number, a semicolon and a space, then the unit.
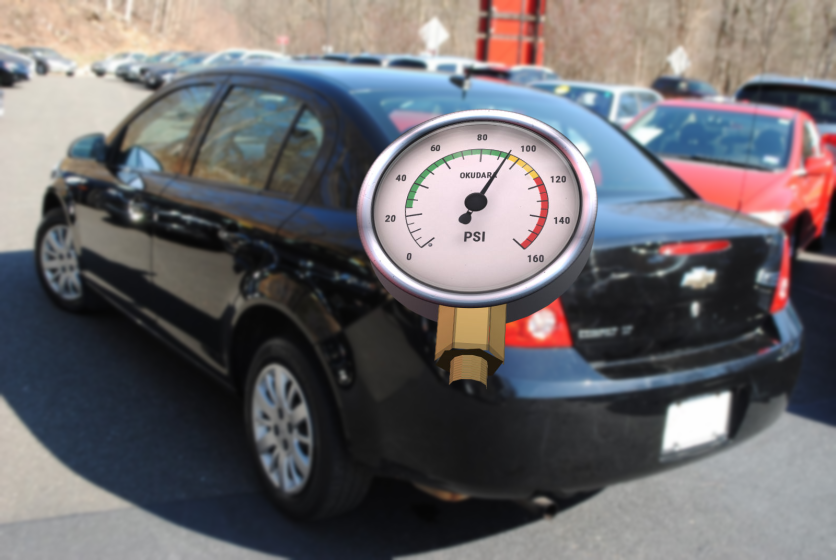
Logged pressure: 95; psi
